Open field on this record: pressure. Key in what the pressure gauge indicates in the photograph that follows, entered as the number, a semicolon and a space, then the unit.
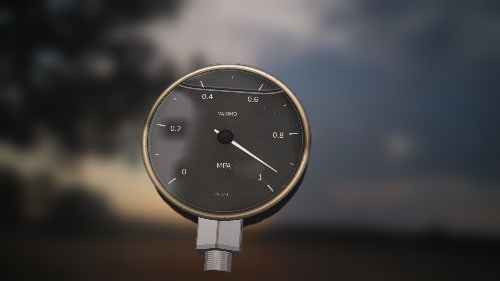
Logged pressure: 0.95; MPa
